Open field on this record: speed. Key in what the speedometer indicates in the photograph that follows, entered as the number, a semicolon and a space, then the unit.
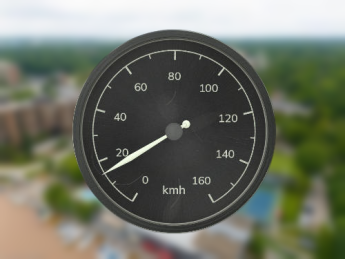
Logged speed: 15; km/h
